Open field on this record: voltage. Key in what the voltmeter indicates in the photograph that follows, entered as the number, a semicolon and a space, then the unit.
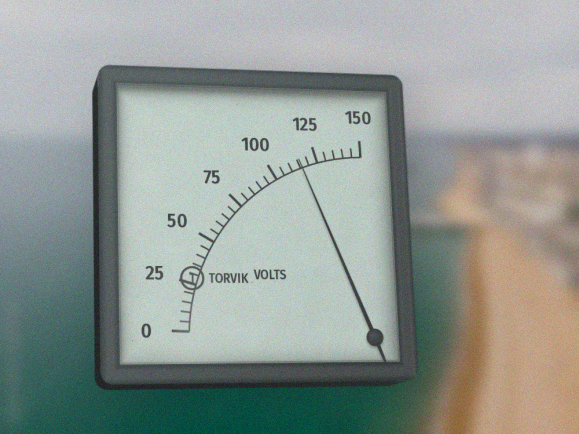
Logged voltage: 115; V
